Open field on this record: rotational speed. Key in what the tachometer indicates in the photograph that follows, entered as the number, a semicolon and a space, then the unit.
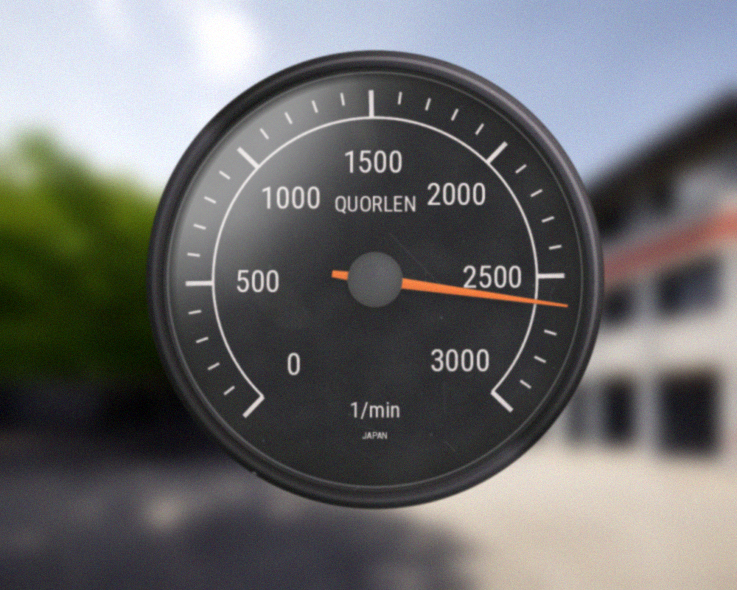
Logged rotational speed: 2600; rpm
